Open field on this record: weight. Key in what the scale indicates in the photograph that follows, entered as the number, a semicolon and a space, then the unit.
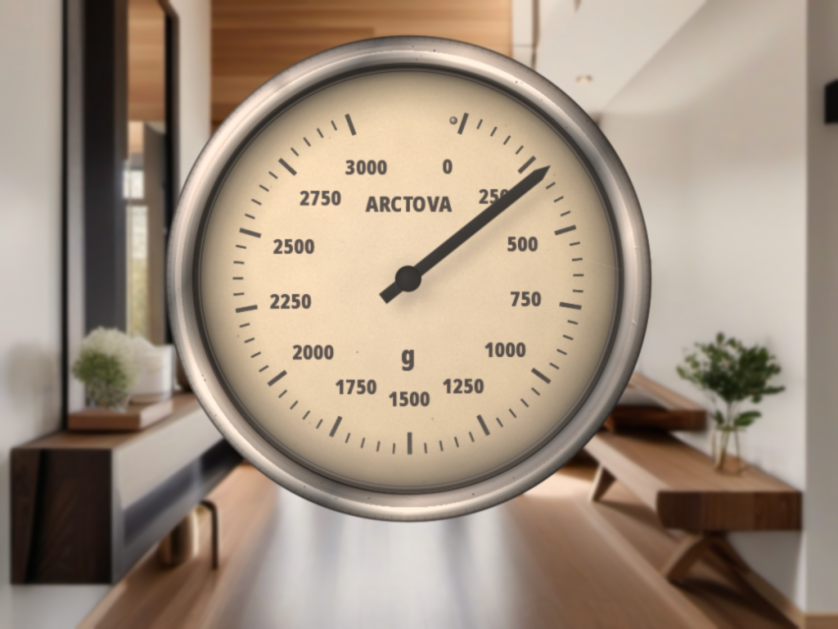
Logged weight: 300; g
